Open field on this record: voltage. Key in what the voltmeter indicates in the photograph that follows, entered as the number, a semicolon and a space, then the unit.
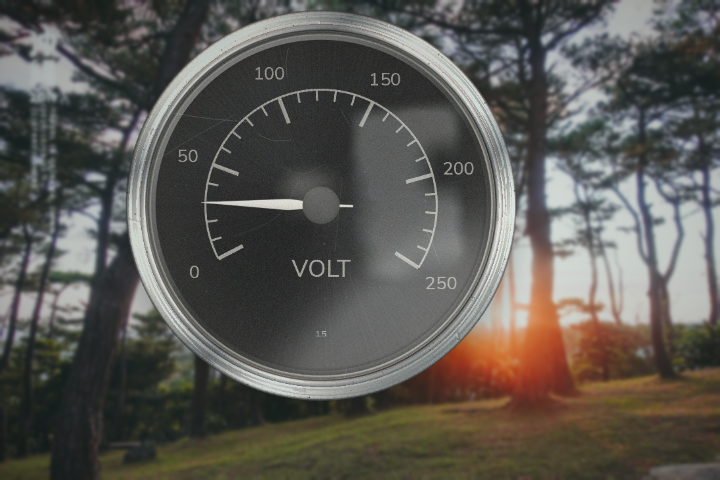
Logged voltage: 30; V
